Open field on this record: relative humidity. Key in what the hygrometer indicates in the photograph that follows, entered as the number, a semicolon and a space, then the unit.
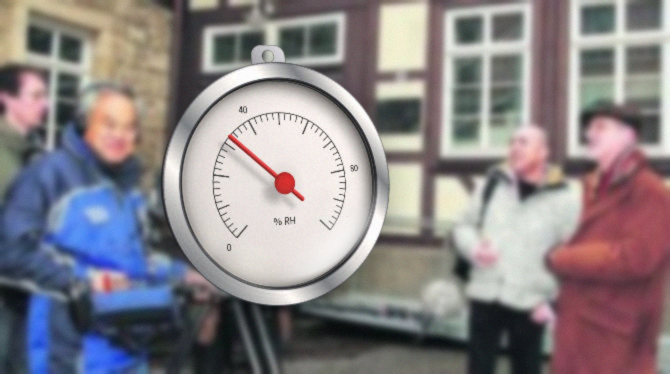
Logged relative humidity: 32; %
